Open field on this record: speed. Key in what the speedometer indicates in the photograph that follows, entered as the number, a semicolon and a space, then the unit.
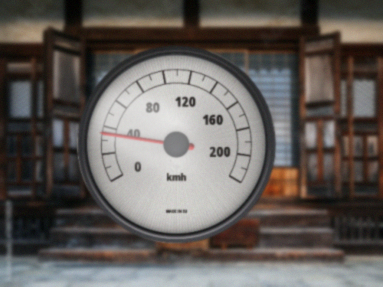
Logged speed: 35; km/h
